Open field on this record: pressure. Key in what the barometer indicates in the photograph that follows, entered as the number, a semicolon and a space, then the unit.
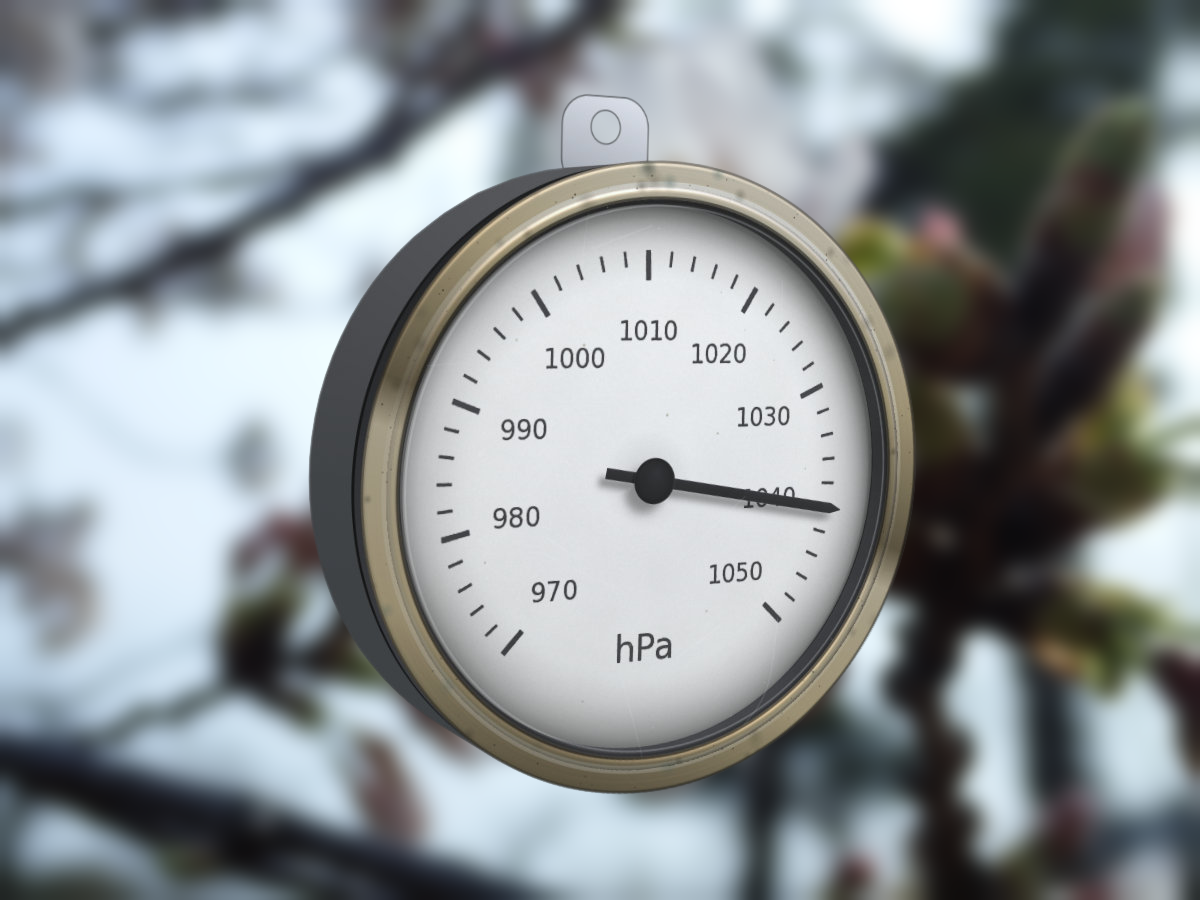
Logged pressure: 1040; hPa
